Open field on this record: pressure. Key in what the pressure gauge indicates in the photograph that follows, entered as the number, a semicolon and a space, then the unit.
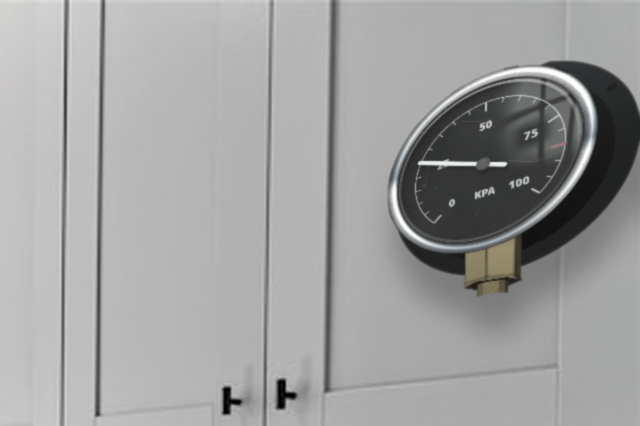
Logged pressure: 25; kPa
